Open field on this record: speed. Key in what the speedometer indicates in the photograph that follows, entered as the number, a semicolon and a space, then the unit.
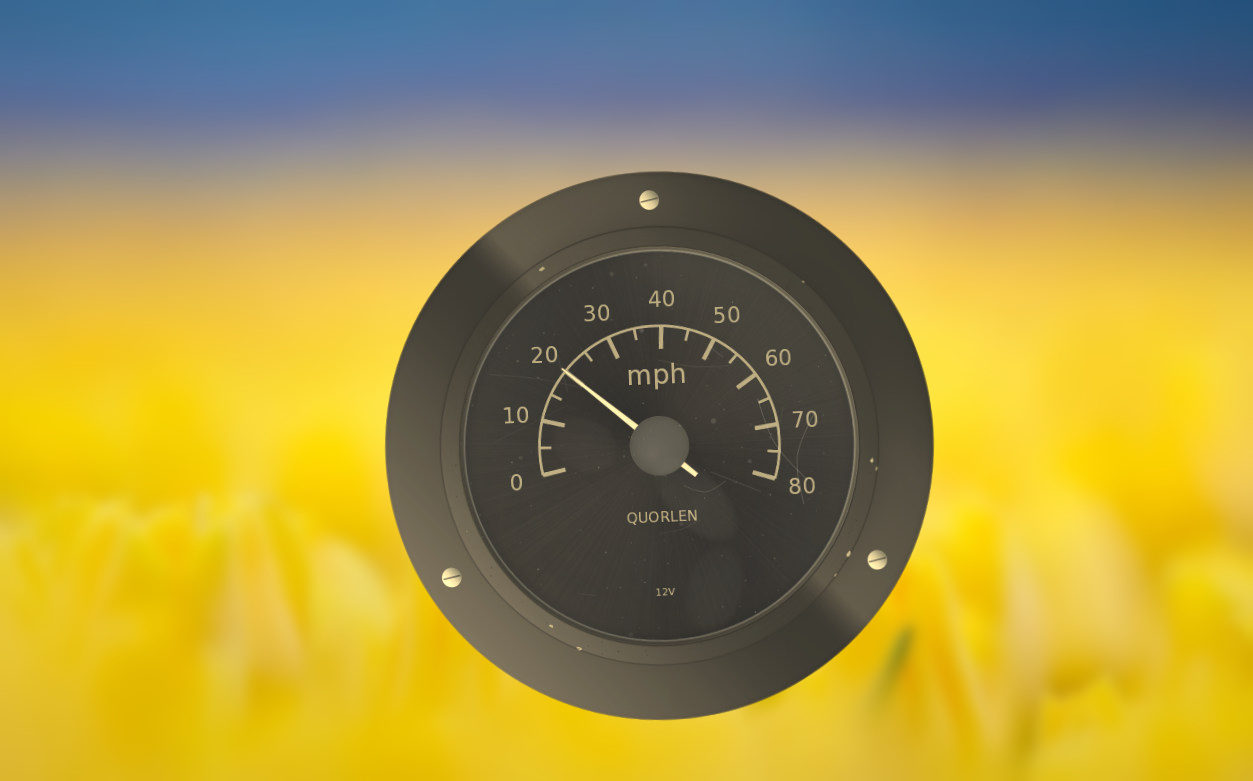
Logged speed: 20; mph
